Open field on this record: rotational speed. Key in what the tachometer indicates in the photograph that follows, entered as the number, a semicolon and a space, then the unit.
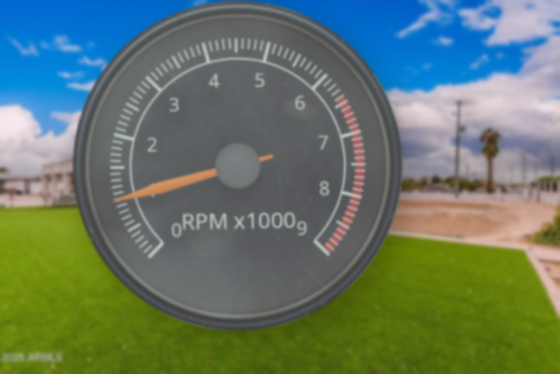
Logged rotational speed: 1000; rpm
